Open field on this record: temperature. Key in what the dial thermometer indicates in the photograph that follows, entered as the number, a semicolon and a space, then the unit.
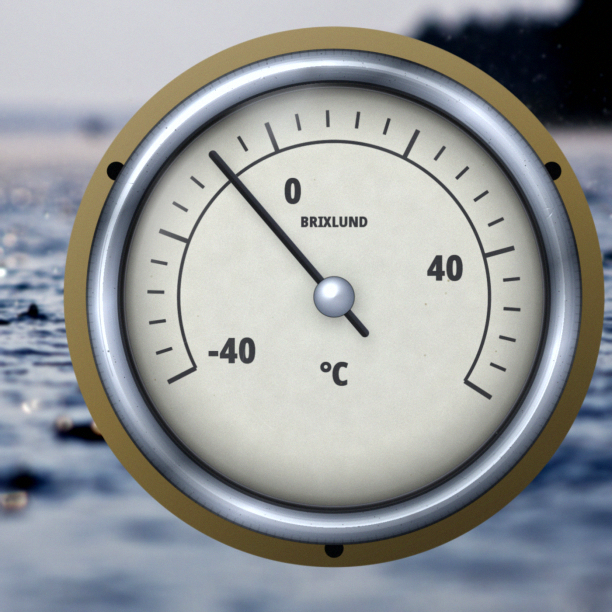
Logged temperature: -8; °C
